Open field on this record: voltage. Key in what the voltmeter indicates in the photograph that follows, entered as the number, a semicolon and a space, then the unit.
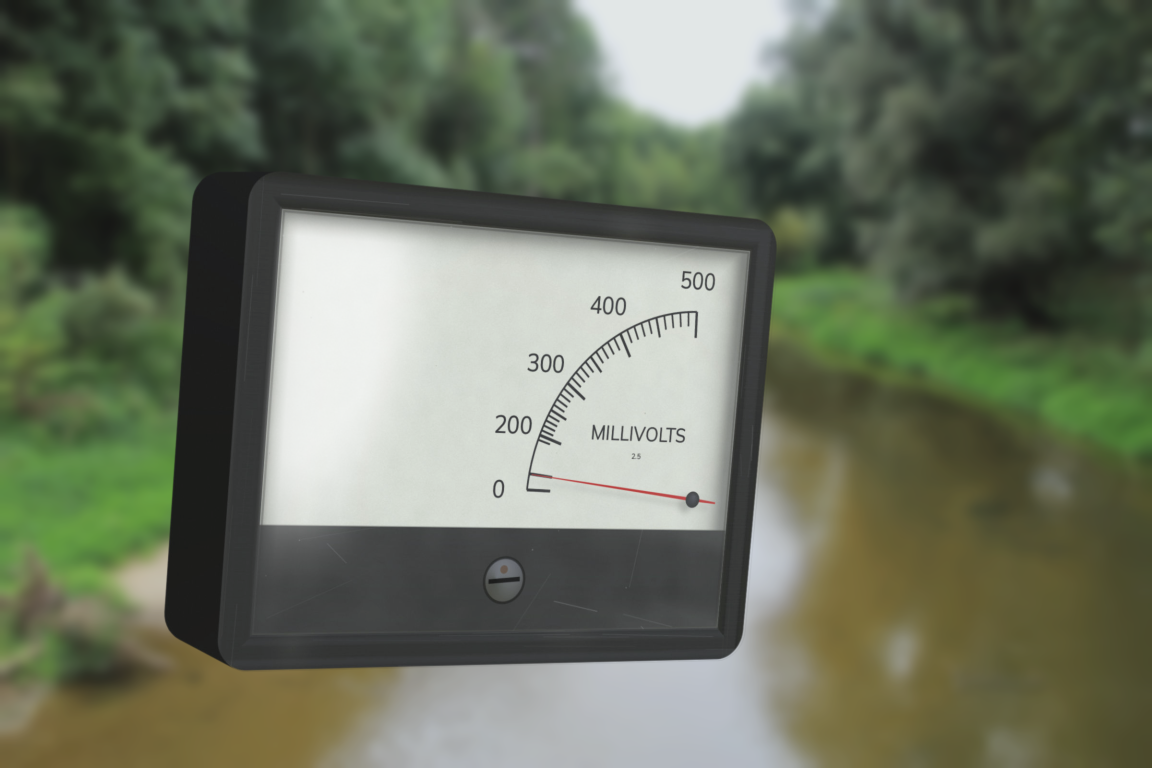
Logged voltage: 100; mV
